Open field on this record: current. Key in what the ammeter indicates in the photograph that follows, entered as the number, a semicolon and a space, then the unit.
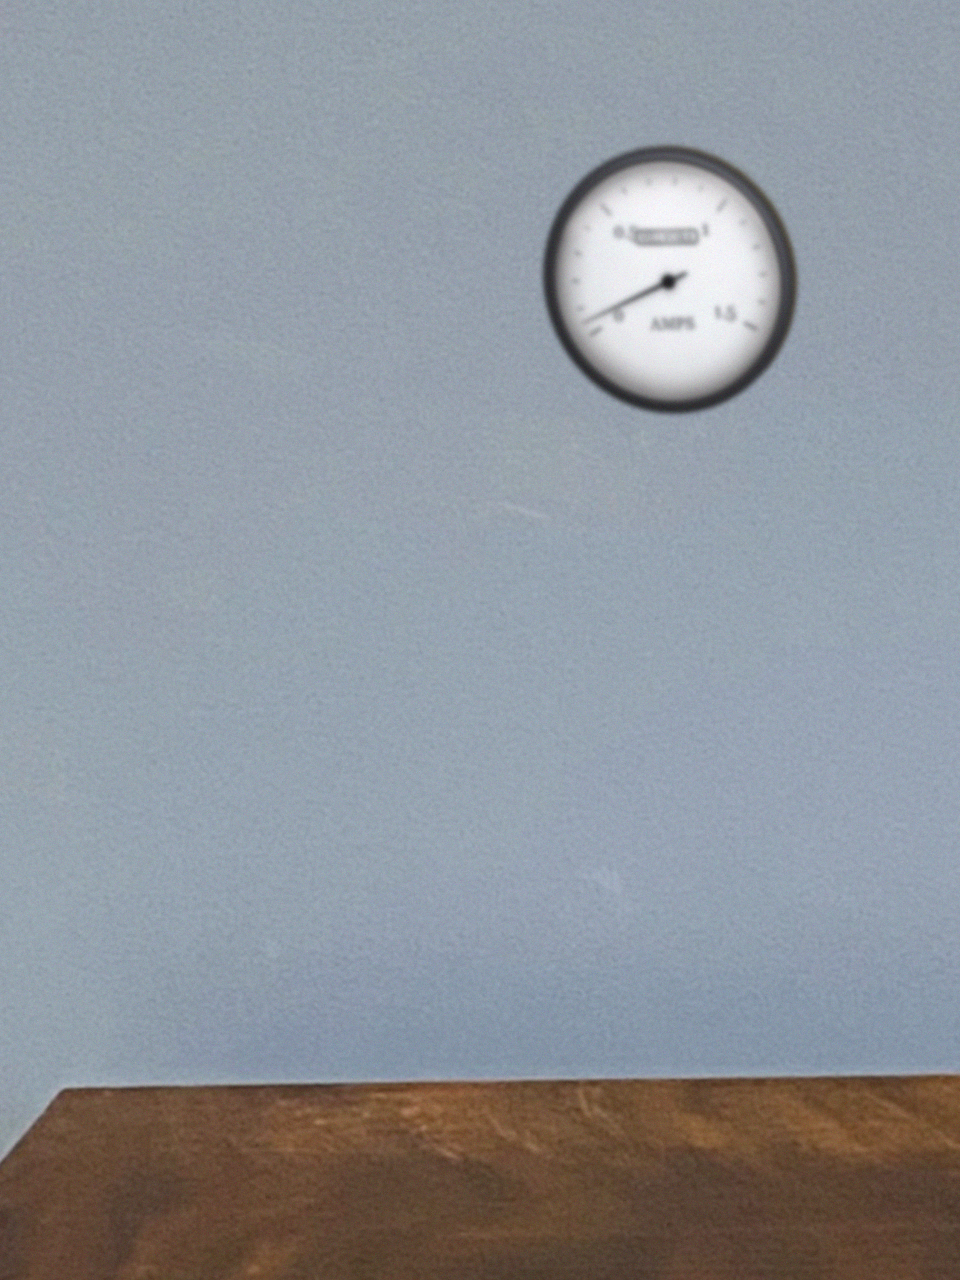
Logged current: 0.05; A
